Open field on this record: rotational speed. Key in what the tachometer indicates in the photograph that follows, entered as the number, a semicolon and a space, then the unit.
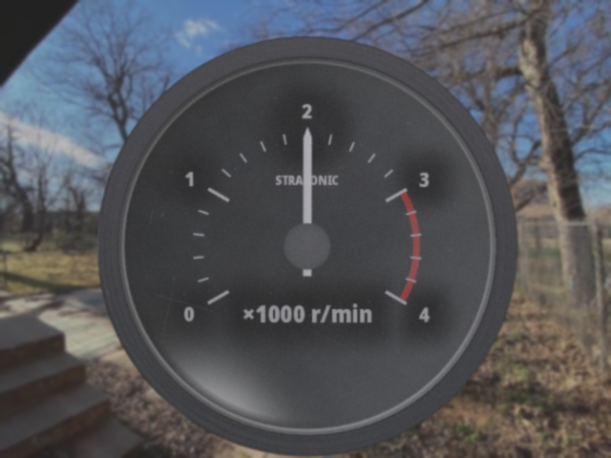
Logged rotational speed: 2000; rpm
